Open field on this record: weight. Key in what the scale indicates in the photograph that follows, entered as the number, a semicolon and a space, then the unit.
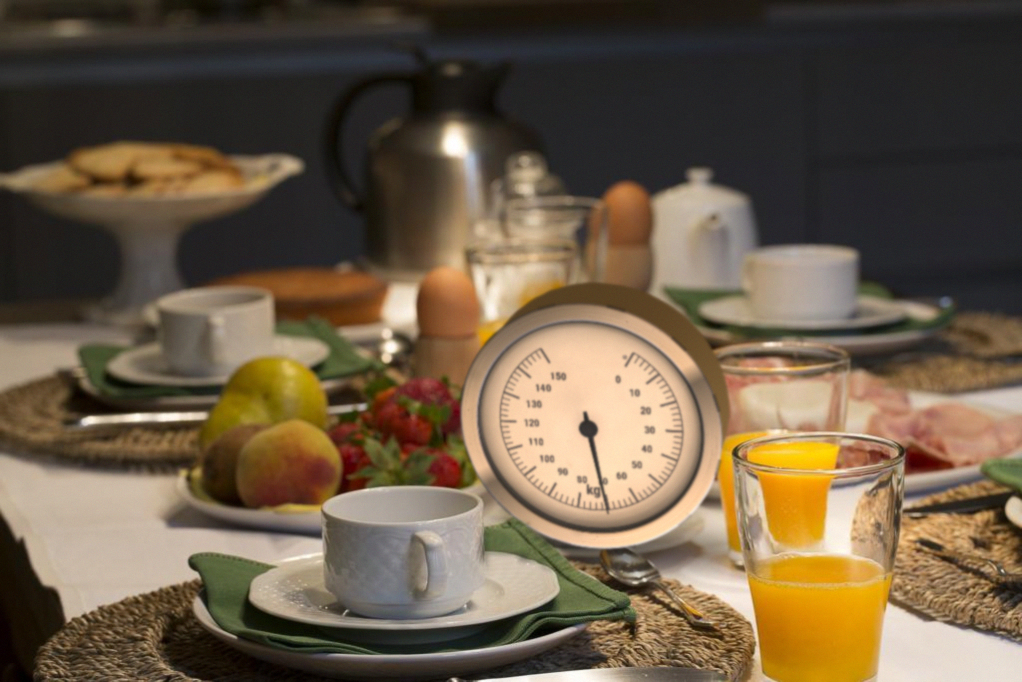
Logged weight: 70; kg
